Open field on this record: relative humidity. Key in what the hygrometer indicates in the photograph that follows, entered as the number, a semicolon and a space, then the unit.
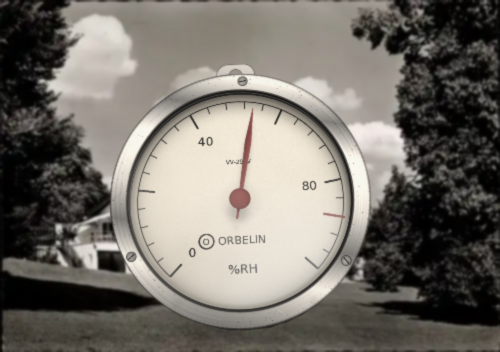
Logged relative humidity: 54; %
